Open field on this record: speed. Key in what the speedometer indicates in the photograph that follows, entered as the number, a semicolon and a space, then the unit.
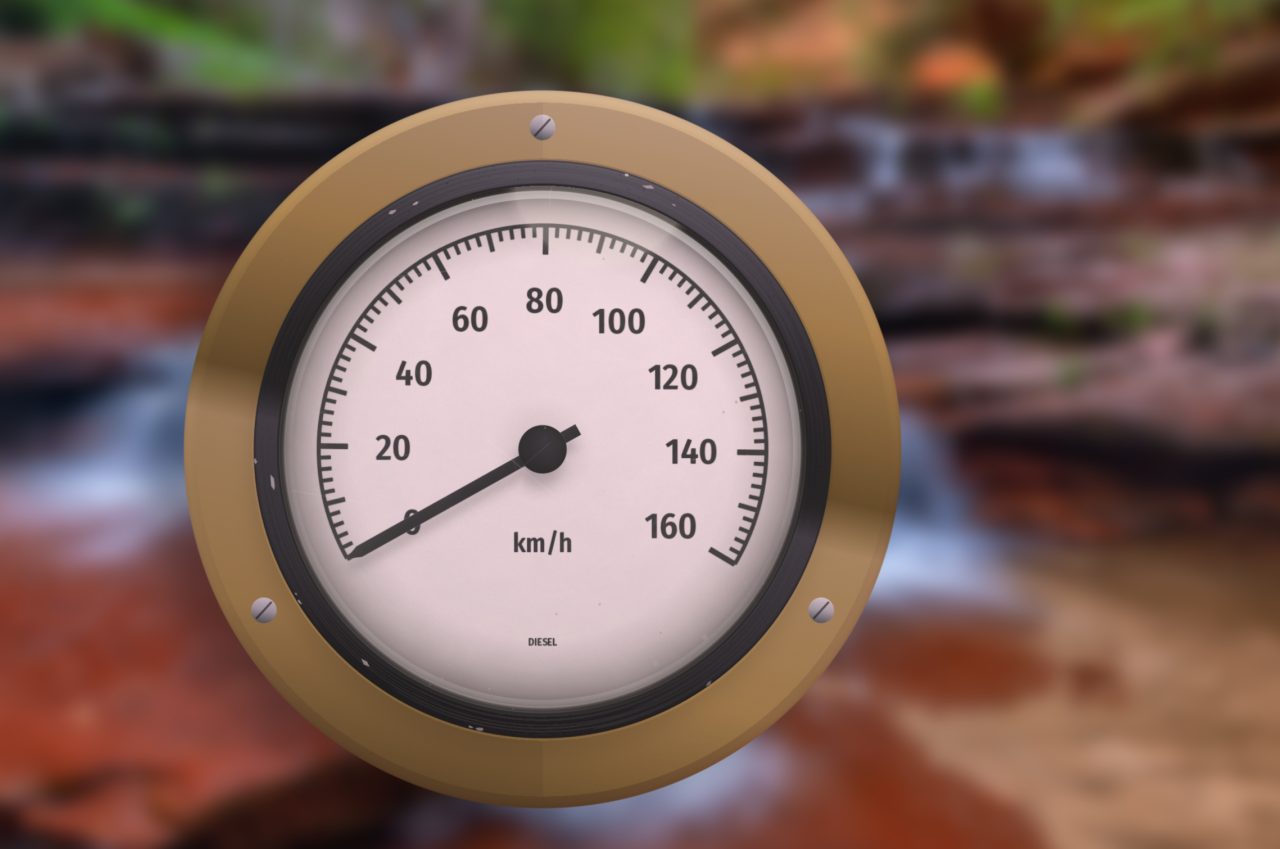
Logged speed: 0; km/h
